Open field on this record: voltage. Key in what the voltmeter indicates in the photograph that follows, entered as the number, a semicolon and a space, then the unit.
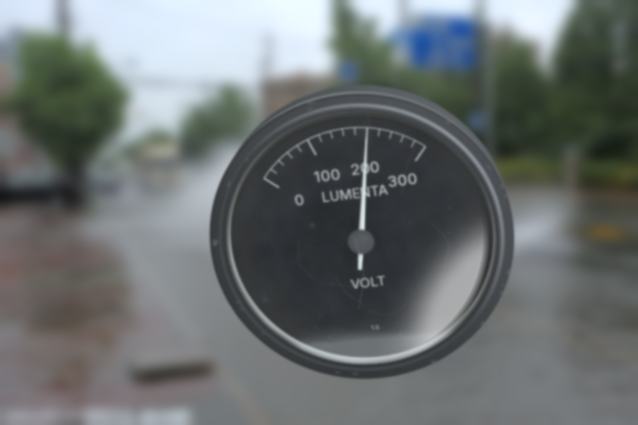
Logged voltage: 200; V
